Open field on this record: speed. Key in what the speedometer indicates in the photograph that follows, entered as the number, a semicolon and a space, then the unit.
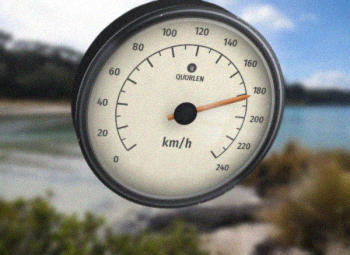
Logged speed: 180; km/h
